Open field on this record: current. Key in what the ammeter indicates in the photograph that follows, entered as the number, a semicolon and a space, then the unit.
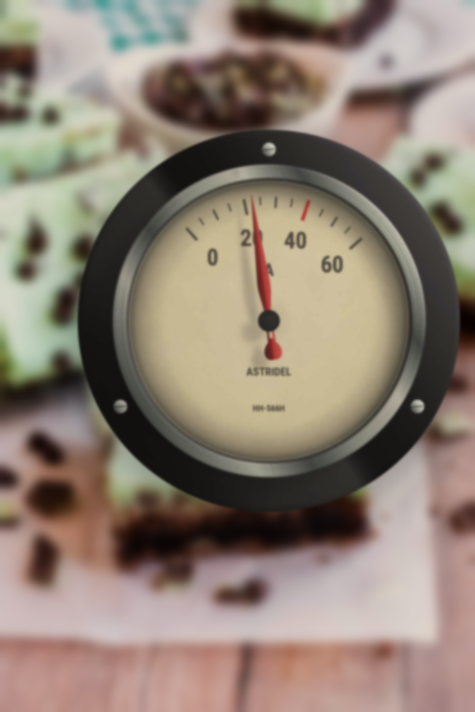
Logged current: 22.5; A
